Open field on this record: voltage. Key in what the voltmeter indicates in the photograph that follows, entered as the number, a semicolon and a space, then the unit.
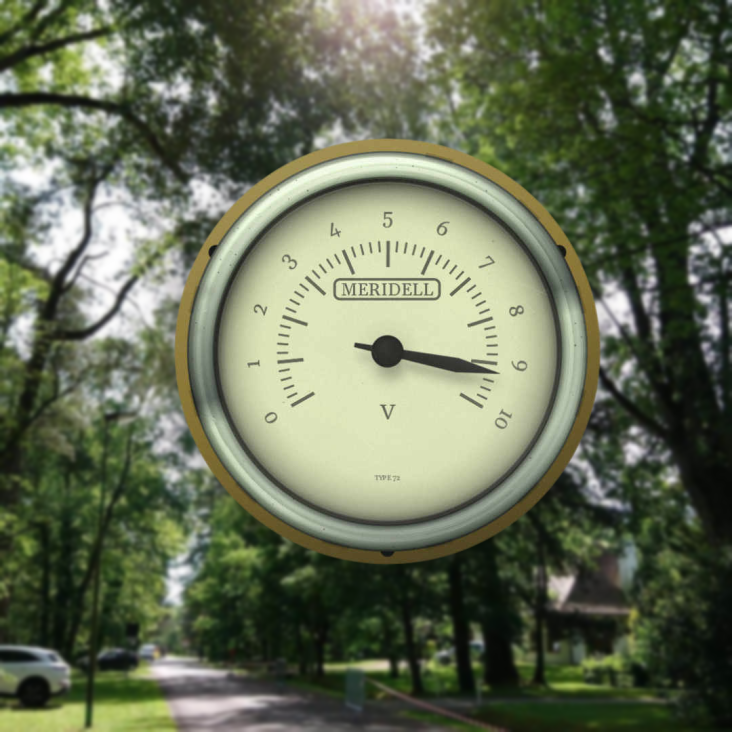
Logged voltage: 9.2; V
